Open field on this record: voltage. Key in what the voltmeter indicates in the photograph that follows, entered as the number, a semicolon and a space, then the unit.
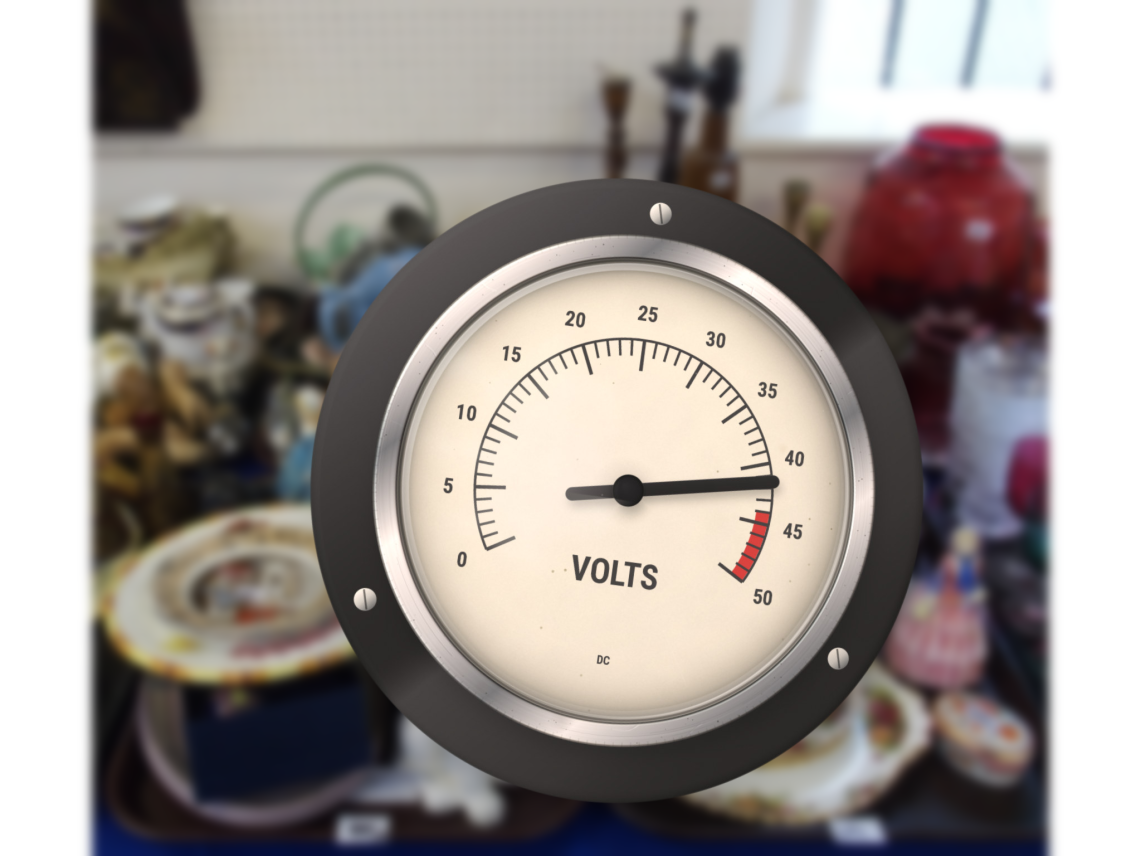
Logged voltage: 41.5; V
